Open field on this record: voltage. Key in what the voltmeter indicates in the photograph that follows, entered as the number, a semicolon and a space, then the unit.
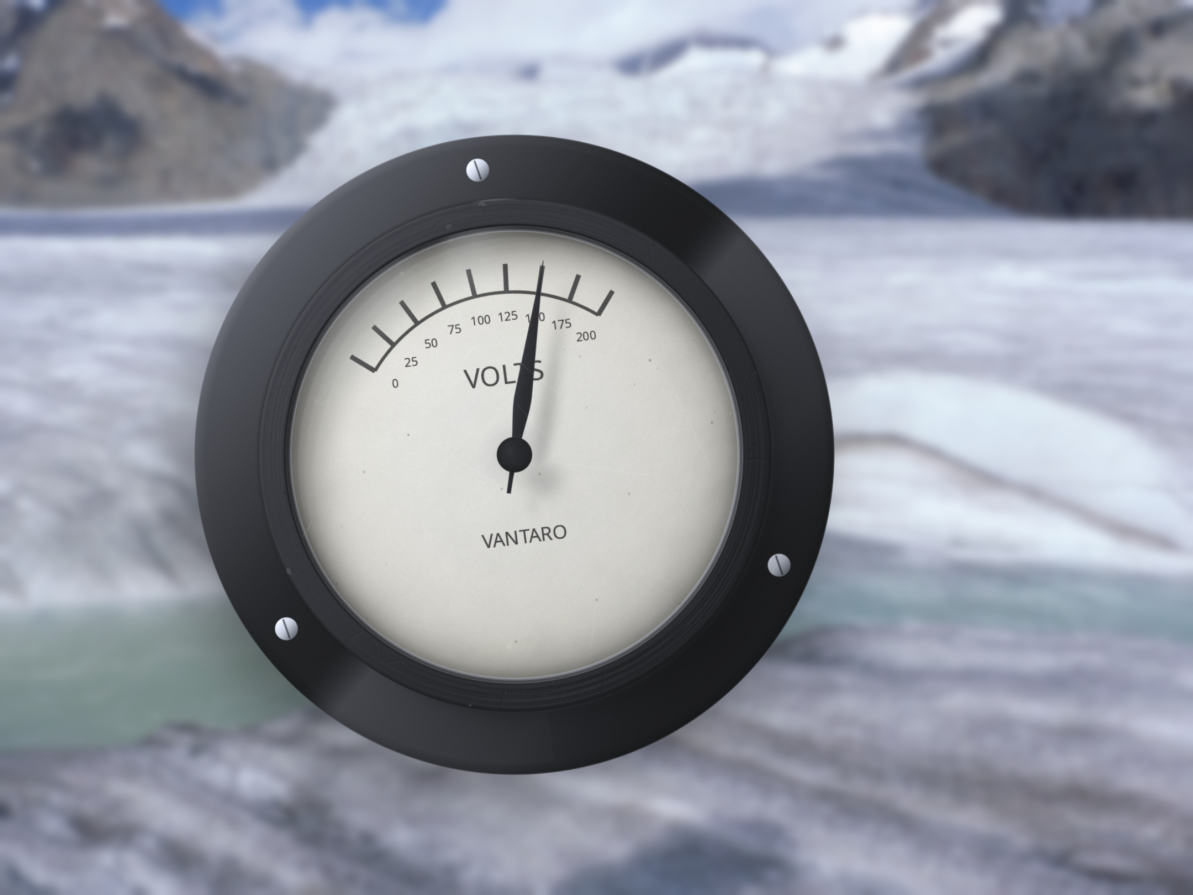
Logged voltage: 150; V
